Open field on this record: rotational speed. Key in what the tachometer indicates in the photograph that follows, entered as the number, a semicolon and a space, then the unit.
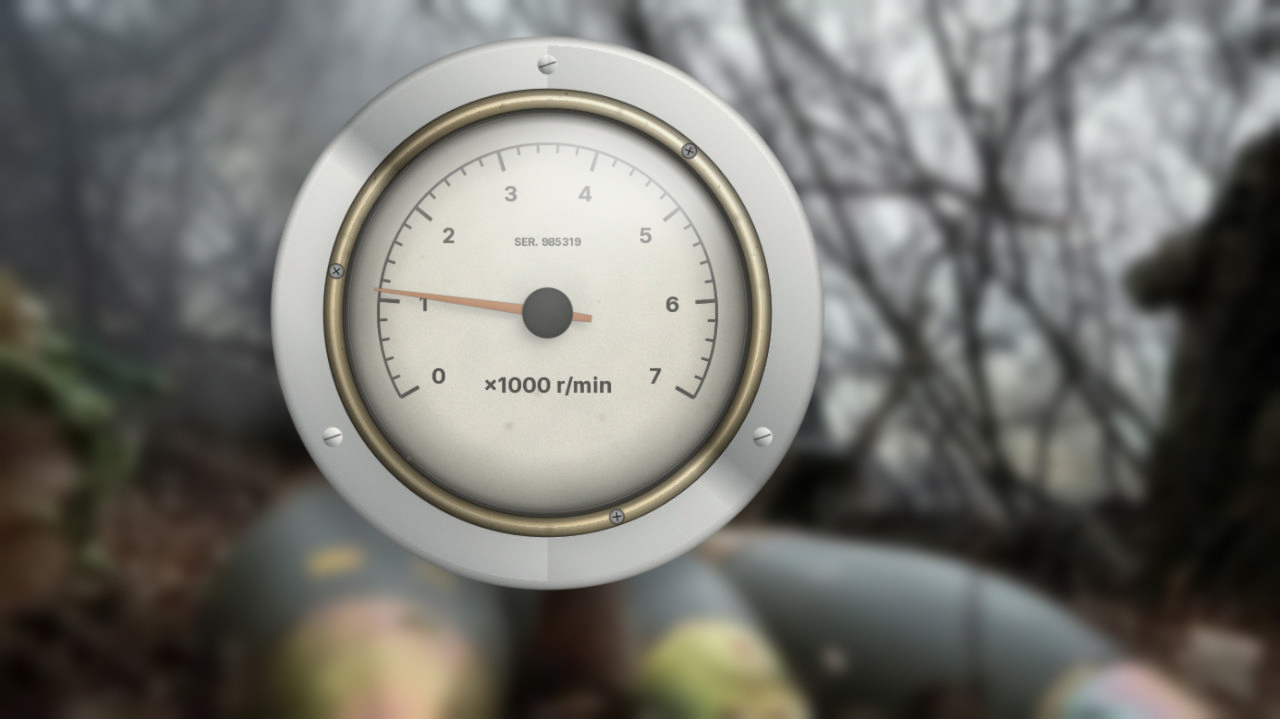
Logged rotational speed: 1100; rpm
